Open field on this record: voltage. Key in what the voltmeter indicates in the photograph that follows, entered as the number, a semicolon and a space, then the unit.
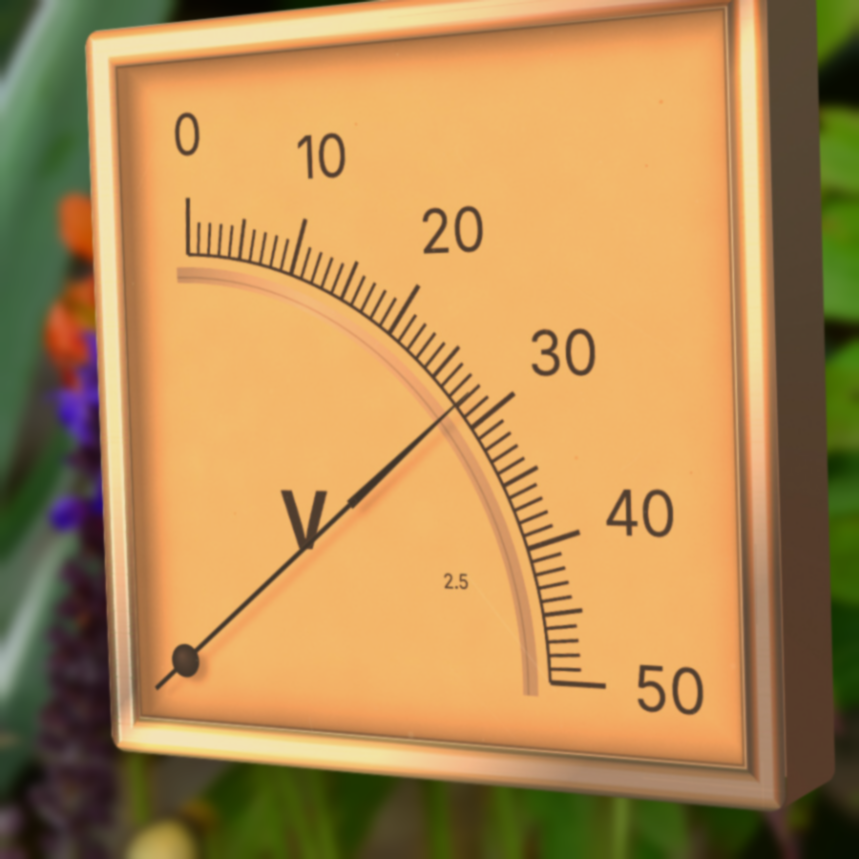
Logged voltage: 28; V
